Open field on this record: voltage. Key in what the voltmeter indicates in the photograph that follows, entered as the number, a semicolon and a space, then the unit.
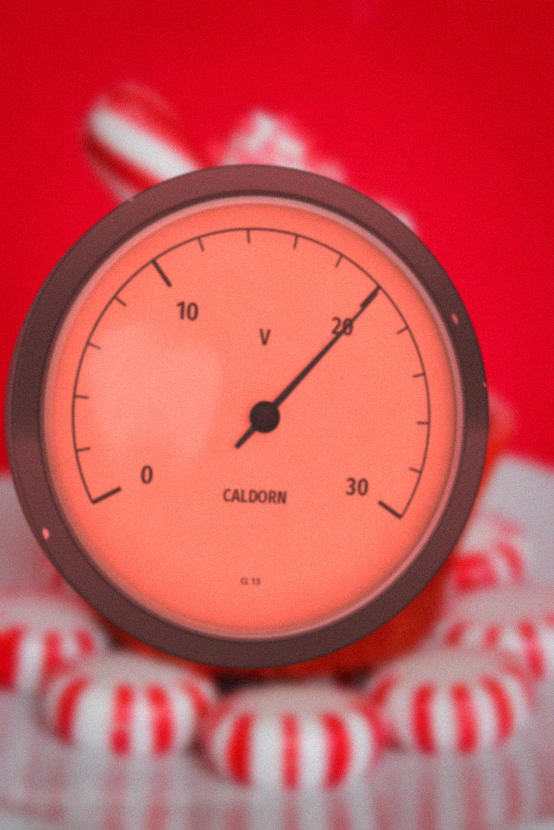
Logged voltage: 20; V
